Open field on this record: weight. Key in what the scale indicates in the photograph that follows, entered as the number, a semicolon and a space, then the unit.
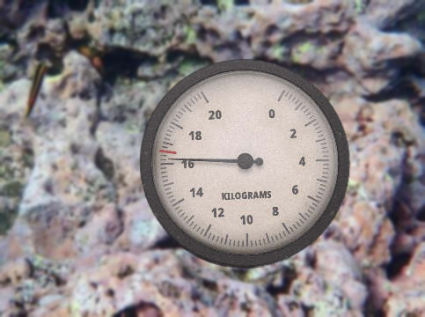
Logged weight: 16.2; kg
